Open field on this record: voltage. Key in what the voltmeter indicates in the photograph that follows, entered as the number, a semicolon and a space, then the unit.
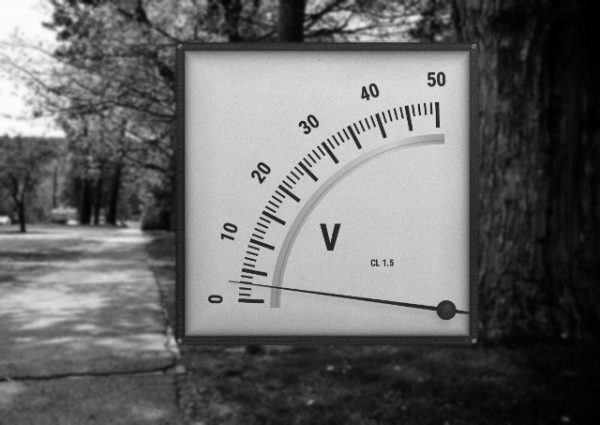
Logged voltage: 3; V
